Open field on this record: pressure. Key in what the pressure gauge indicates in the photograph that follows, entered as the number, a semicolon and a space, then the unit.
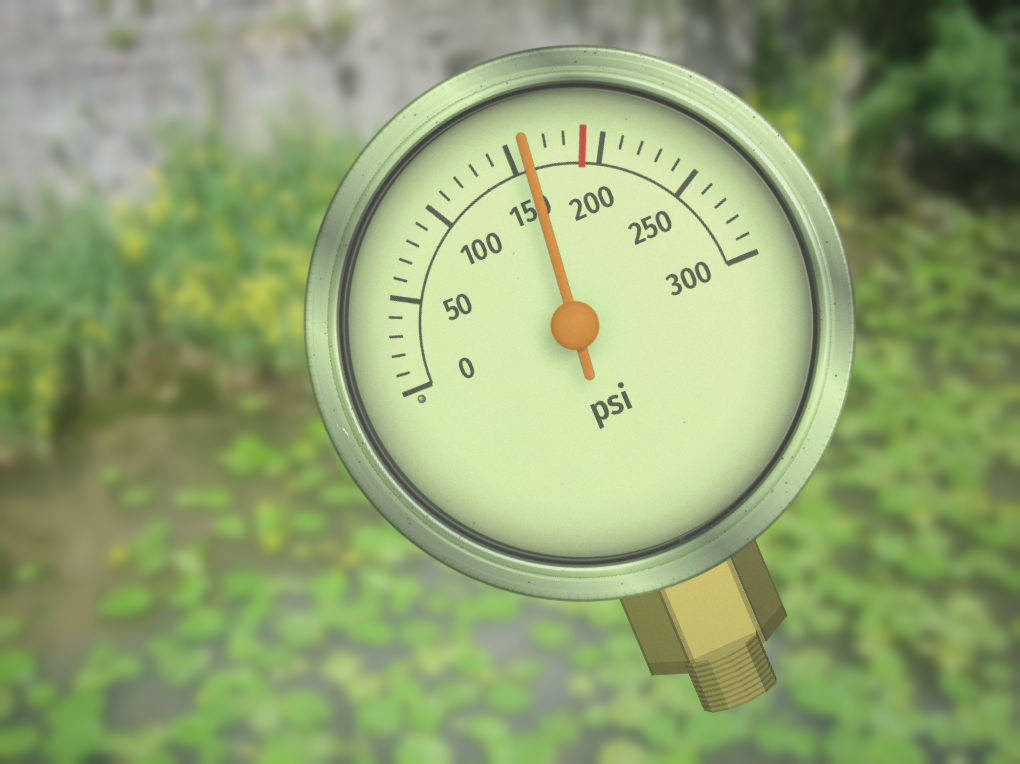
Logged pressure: 160; psi
